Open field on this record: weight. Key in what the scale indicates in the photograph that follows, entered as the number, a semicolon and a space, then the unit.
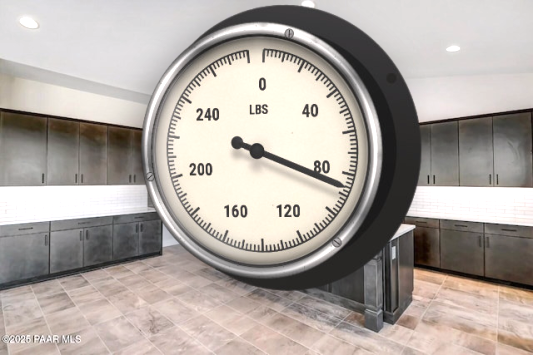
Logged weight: 86; lb
